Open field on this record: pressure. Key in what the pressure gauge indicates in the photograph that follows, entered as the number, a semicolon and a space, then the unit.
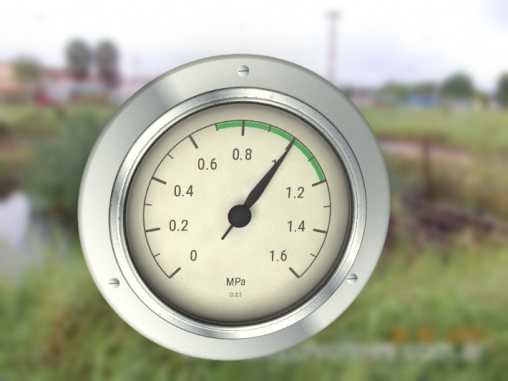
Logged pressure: 1; MPa
